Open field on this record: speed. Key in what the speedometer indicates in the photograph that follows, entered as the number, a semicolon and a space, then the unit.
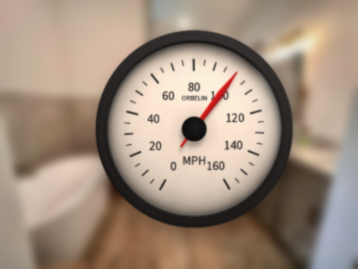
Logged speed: 100; mph
